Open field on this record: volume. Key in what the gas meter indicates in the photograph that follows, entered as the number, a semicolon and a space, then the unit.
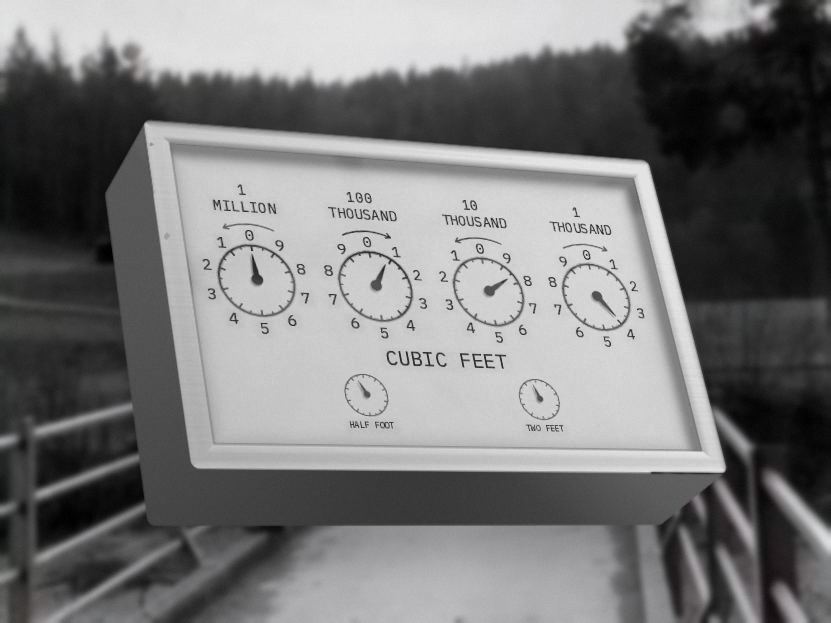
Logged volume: 8400; ft³
